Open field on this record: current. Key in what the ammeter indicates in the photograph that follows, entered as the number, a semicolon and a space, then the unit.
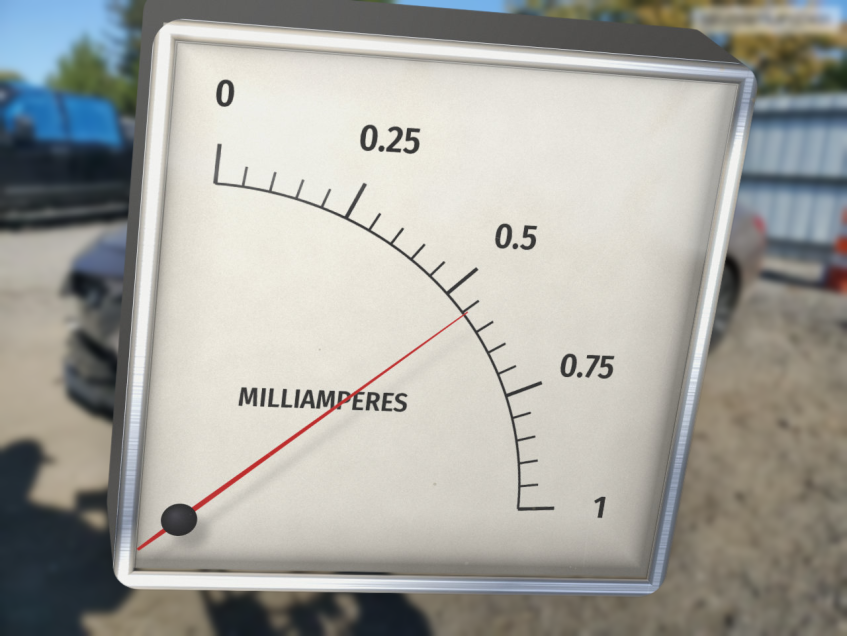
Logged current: 0.55; mA
